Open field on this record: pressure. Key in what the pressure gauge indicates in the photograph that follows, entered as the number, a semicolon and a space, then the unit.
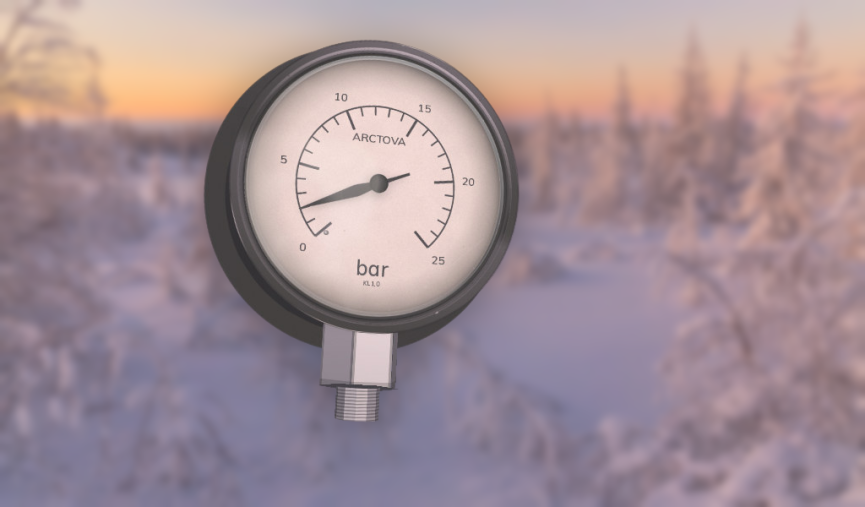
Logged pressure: 2; bar
